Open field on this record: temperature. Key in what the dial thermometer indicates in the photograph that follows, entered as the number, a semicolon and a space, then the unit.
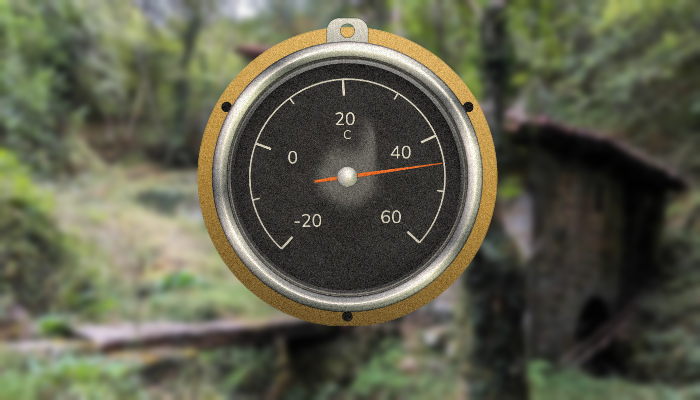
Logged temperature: 45; °C
